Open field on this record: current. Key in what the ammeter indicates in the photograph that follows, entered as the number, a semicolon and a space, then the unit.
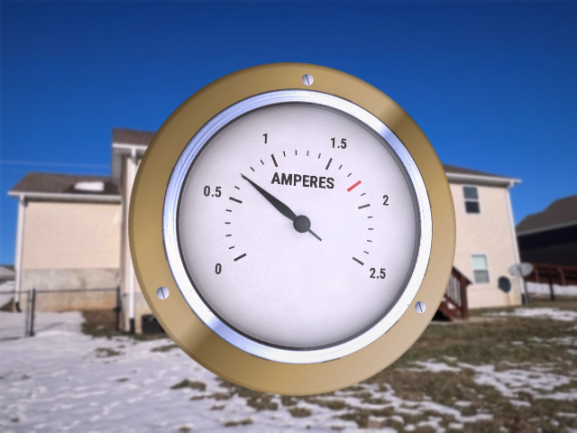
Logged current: 0.7; A
